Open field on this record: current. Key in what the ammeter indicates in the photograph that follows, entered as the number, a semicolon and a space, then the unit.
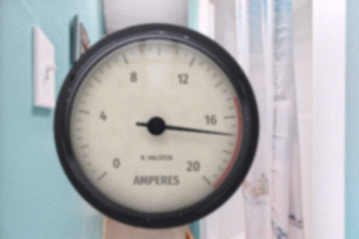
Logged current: 17; A
